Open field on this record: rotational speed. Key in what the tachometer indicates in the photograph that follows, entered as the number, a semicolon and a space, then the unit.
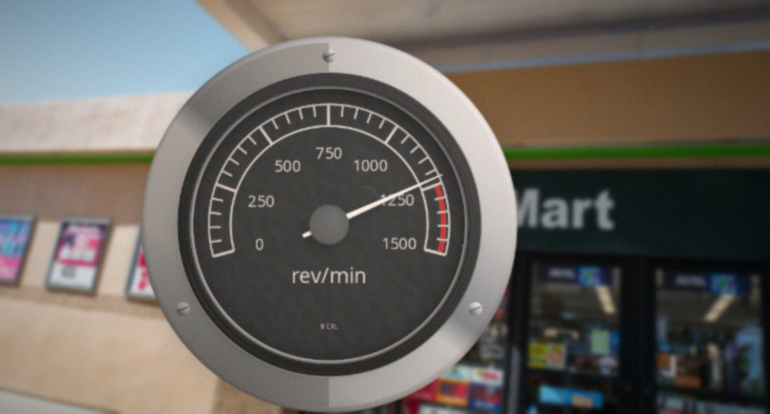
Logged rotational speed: 1225; rpm
